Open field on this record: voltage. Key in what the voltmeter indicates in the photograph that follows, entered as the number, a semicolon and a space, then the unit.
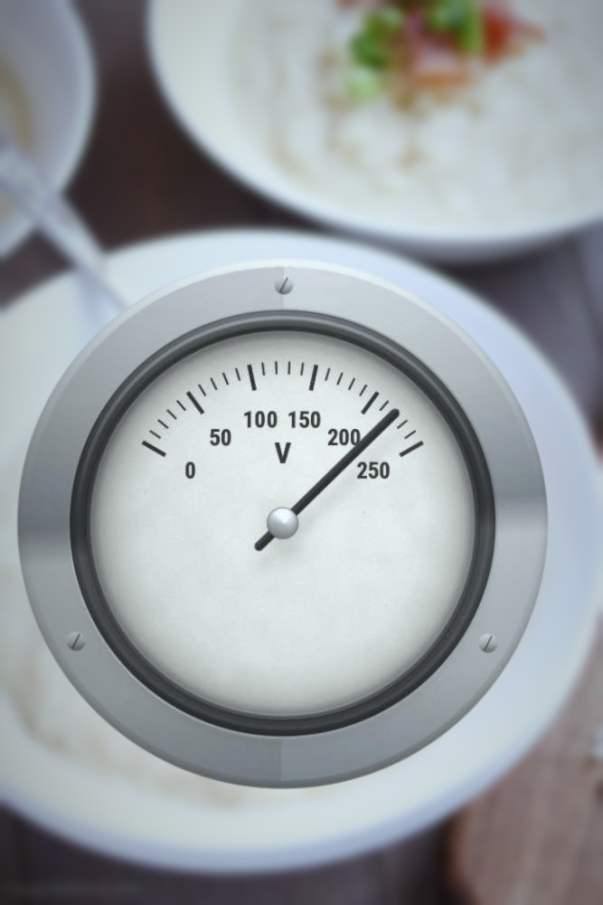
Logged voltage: 220; V
